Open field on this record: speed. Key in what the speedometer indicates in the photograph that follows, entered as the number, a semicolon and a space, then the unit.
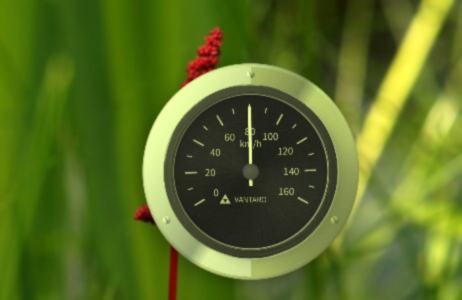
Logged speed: 80; km/h
